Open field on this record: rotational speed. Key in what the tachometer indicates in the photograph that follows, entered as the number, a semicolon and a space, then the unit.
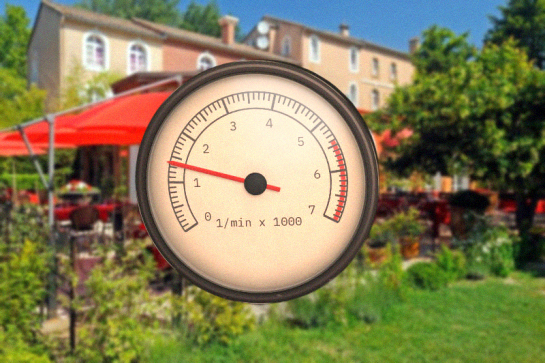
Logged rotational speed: 1400; rpm
